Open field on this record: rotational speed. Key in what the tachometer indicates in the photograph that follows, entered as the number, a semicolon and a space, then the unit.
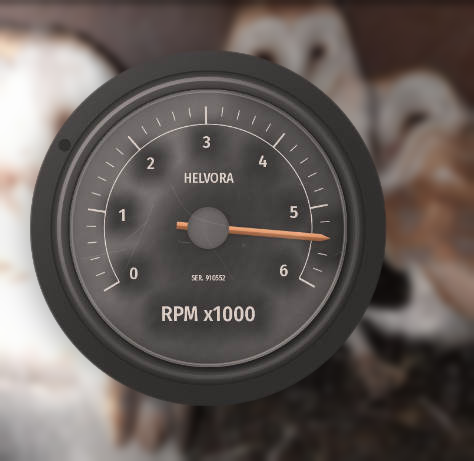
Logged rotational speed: 5400; rpm
